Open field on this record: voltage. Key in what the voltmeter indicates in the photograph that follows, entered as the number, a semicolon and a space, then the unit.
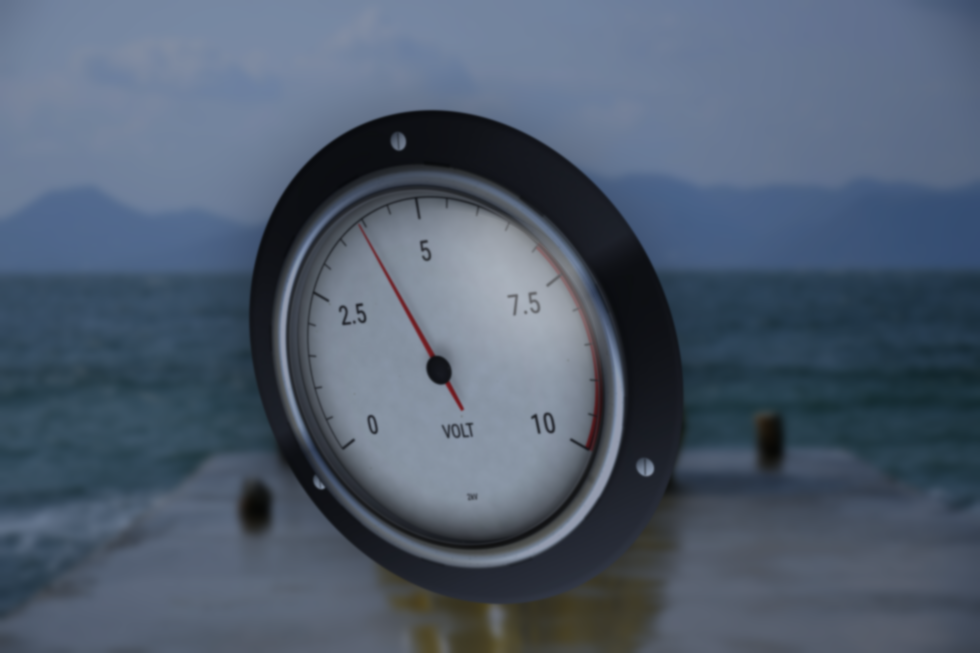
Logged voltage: 4; V
